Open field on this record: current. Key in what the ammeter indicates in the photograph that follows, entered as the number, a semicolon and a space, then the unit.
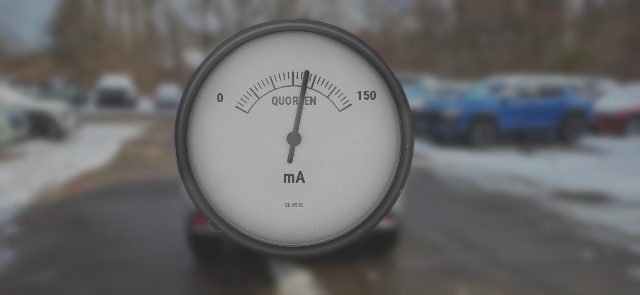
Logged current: 90; mA
